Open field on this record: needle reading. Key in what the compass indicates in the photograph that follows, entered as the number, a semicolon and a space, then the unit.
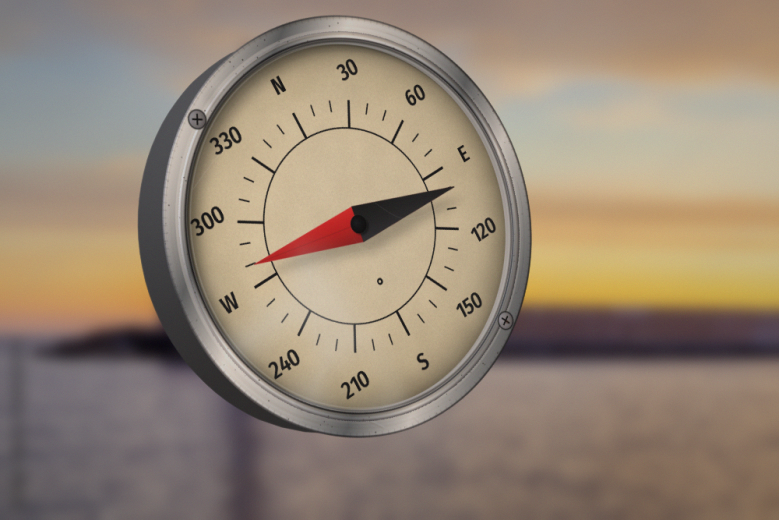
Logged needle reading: 280; °
